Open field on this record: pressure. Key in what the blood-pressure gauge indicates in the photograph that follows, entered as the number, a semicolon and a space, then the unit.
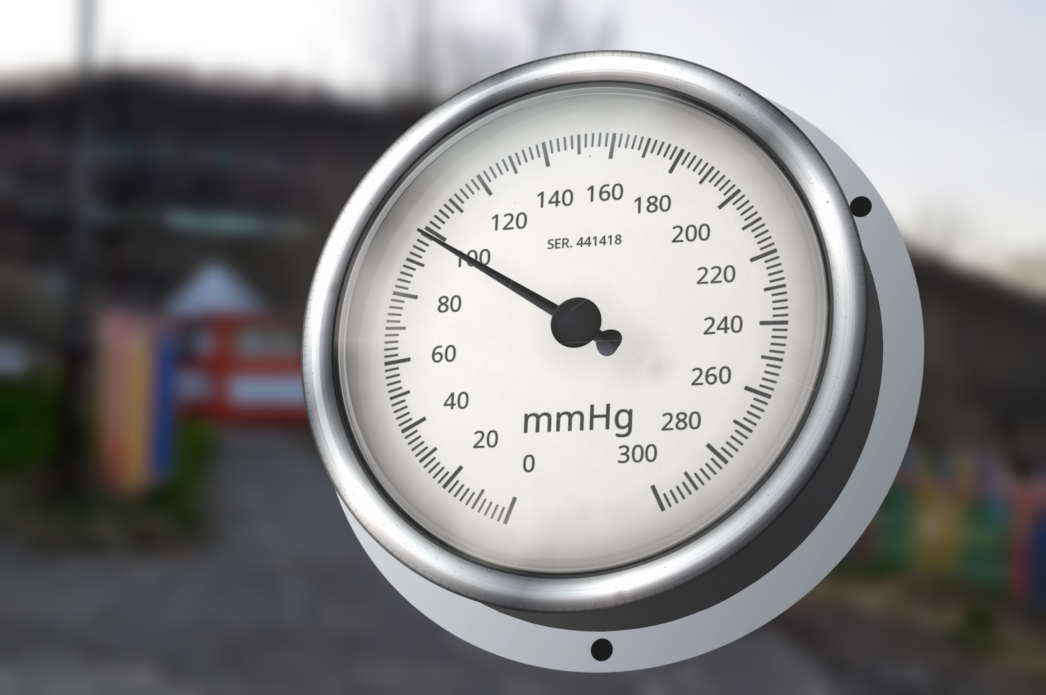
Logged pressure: 98; mmHg
